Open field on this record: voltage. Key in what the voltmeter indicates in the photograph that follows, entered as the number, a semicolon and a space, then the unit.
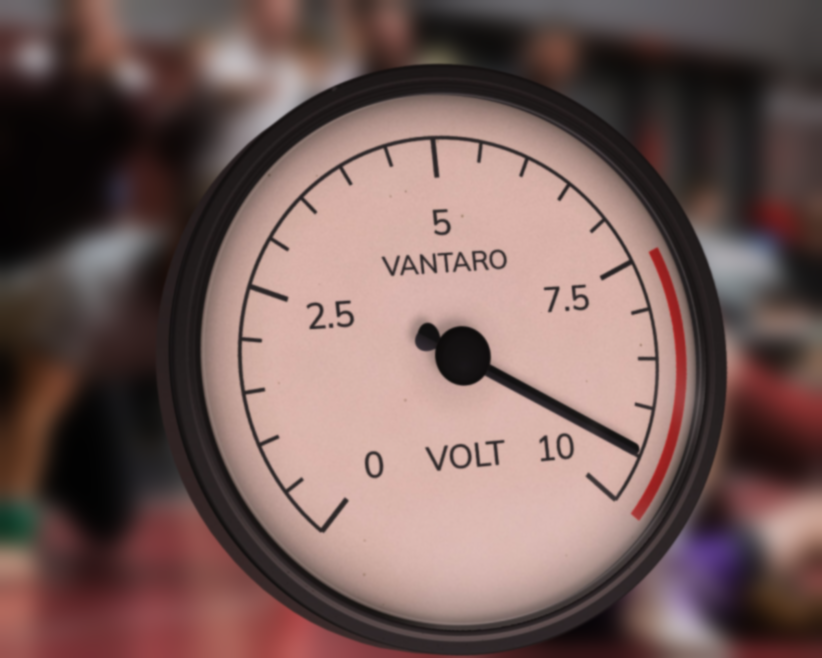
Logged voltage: 9.5; V
